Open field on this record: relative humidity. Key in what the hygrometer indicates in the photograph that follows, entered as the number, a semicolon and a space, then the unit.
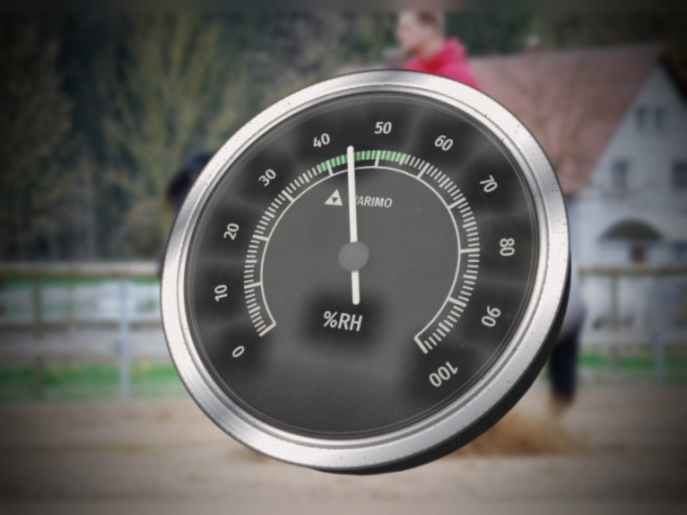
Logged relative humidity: 45; %
